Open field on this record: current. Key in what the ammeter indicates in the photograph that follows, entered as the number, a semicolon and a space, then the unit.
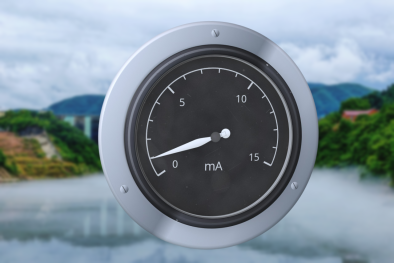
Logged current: 1; mA
